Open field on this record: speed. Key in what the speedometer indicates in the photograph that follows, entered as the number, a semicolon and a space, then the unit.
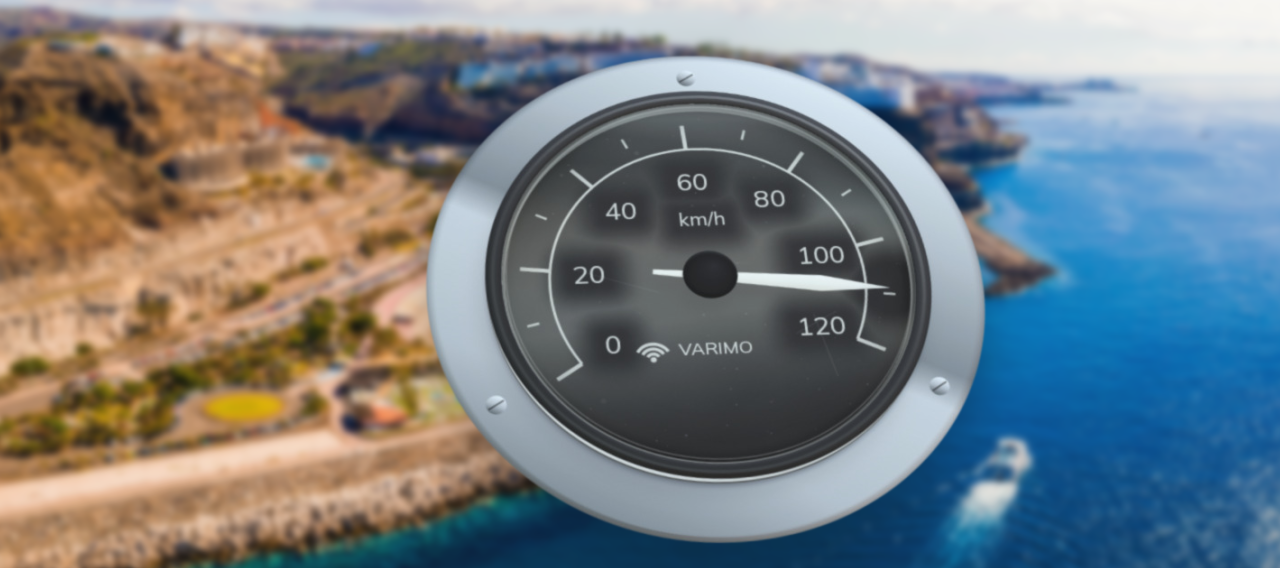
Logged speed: 110; km/h
